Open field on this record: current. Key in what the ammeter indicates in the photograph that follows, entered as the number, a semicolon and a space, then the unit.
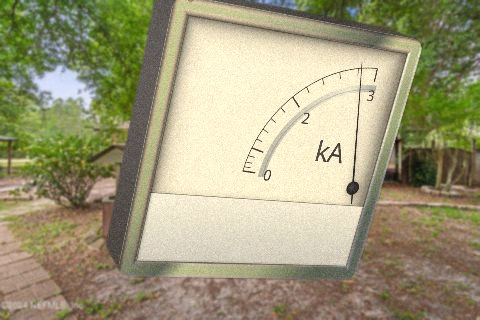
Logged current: 2.8; kA
